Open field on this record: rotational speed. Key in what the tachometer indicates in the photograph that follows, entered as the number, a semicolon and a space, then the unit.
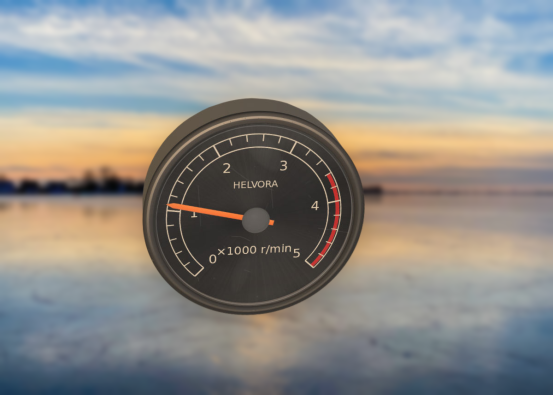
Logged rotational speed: 1100; rpm
